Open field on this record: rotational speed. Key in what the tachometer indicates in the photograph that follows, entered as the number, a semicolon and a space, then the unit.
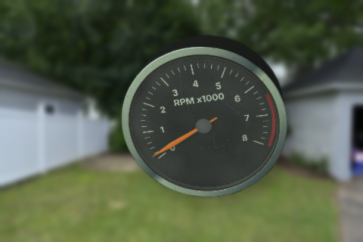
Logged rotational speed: 200; rpm
